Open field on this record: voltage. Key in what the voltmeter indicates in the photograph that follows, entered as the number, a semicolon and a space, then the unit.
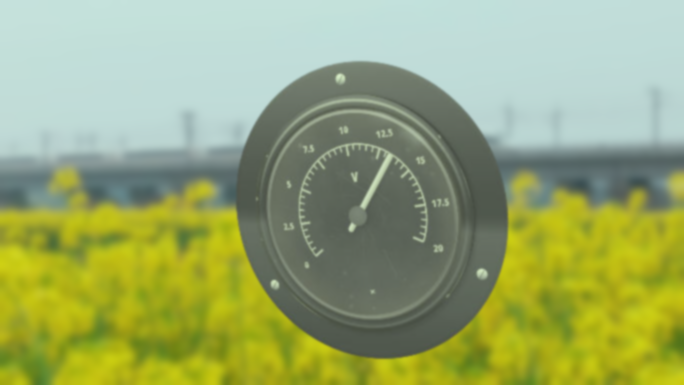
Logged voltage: 13.5; V
